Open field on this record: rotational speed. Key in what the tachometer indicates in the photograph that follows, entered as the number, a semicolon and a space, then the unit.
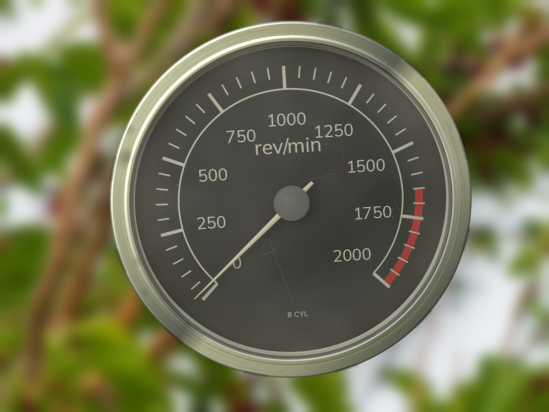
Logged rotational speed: 25; rpm
